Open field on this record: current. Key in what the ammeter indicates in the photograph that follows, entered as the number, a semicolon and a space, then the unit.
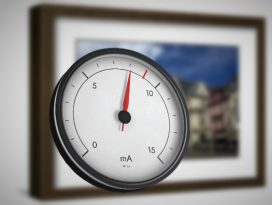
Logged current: 8; mA
